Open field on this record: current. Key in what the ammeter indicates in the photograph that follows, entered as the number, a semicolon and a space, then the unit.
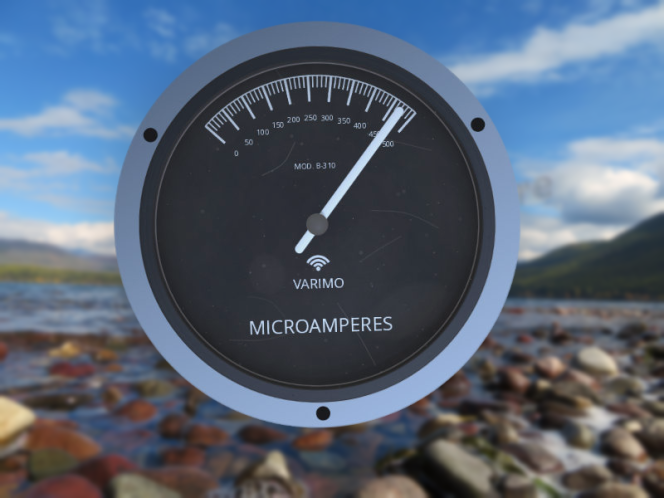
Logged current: 470; µA
